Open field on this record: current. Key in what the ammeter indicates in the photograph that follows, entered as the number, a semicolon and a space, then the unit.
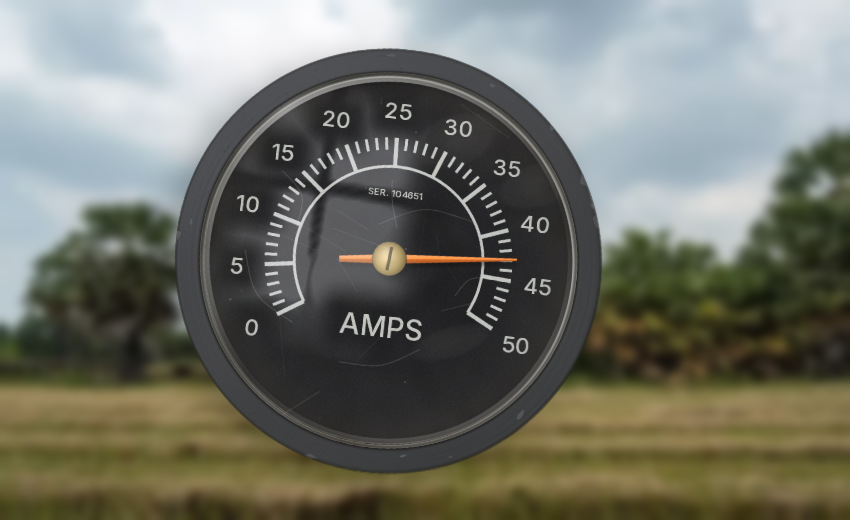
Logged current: 43; A
